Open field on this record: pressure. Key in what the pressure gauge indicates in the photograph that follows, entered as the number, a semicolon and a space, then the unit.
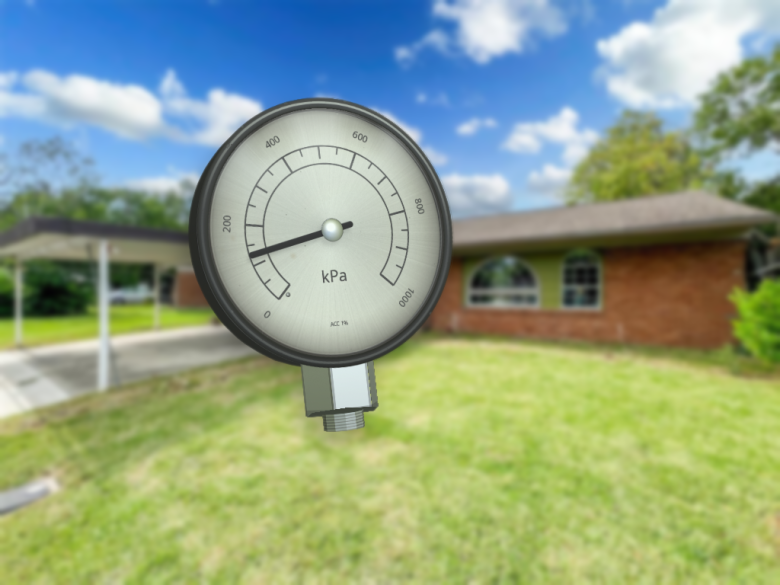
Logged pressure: 125; kPa
